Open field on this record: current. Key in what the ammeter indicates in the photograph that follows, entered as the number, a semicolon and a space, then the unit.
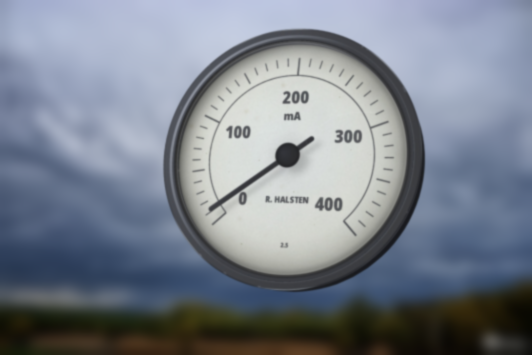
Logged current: 10; mA
